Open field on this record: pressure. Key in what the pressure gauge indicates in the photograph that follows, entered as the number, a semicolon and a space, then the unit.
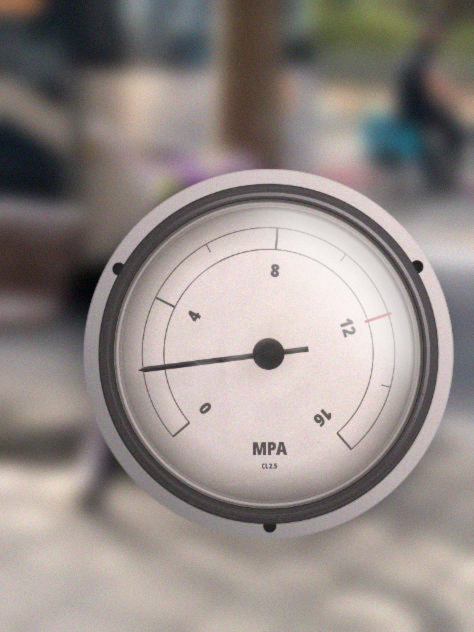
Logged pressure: 2; MPa
